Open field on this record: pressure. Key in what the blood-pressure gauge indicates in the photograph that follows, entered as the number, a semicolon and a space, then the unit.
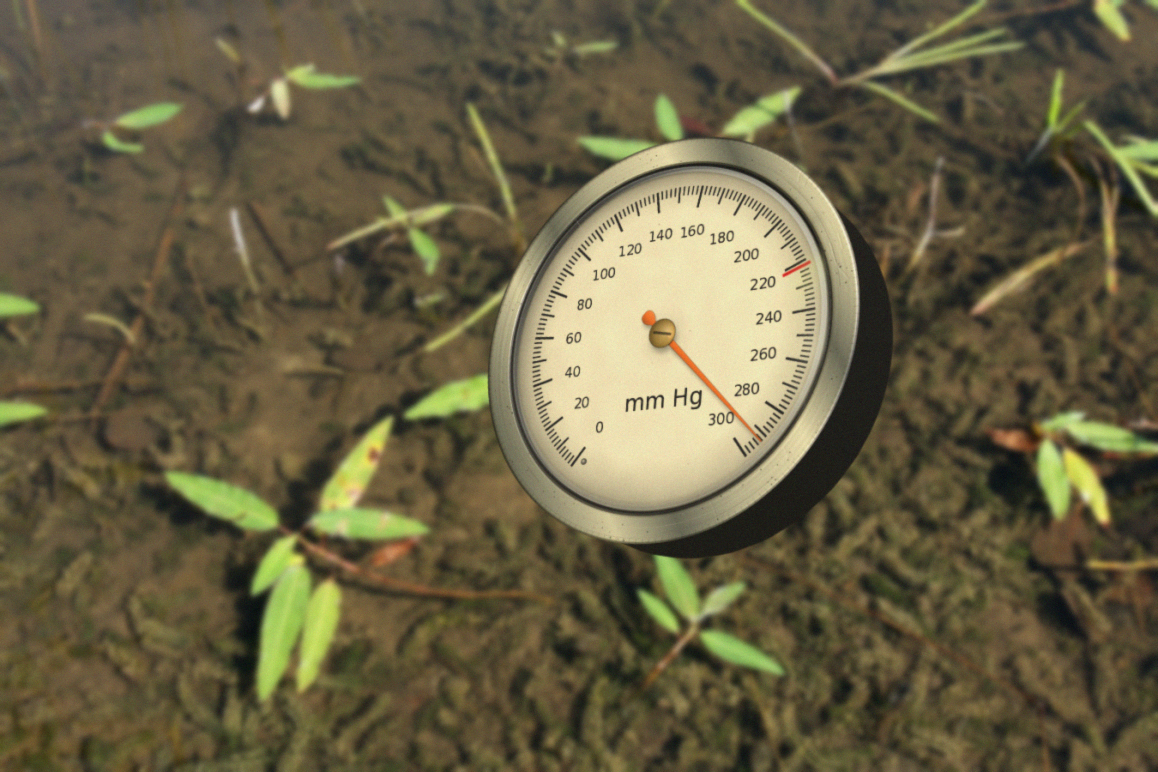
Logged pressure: 292; mmHg
